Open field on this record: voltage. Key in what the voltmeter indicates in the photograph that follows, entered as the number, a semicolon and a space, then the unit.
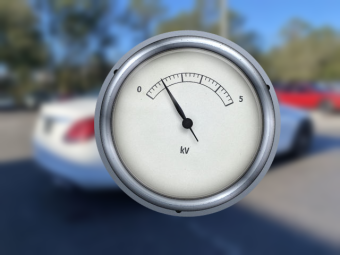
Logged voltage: 1; kV
